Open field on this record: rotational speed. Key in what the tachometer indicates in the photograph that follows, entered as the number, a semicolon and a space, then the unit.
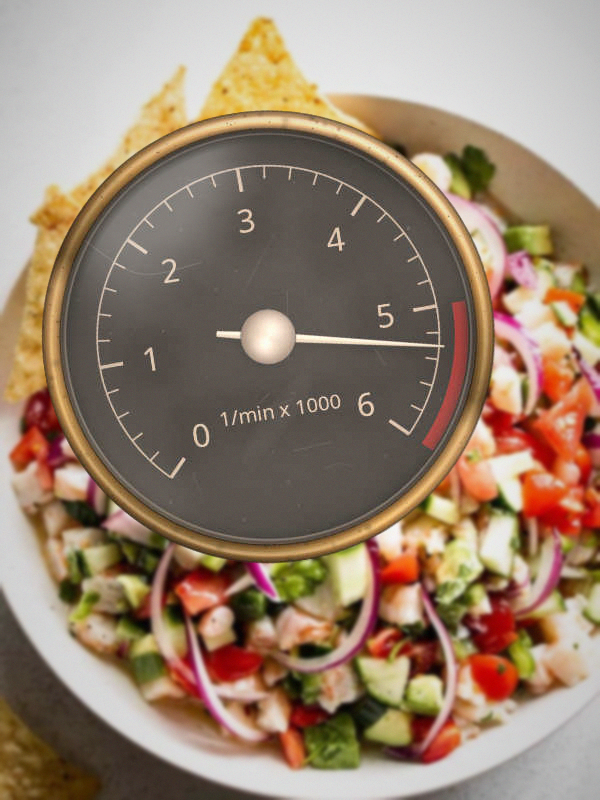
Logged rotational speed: 5300; rpm
